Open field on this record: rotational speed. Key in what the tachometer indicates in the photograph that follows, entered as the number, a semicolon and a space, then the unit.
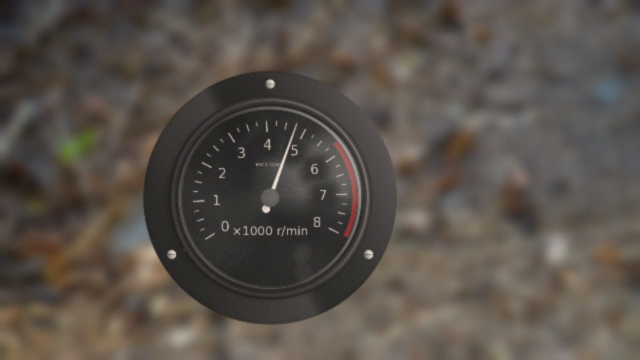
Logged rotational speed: 4750; rpm
